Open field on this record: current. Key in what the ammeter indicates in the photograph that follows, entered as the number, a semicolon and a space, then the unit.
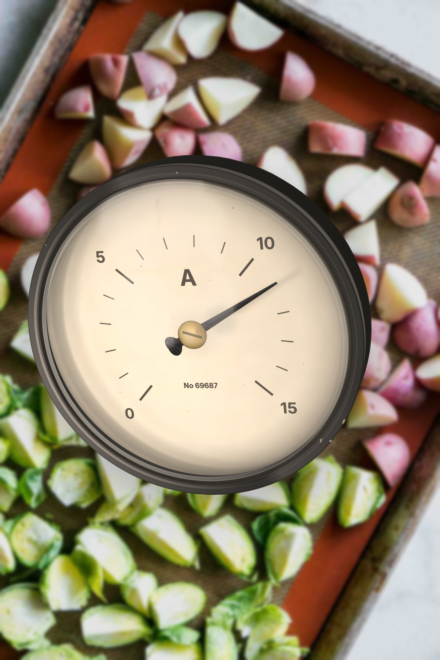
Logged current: 11; A
